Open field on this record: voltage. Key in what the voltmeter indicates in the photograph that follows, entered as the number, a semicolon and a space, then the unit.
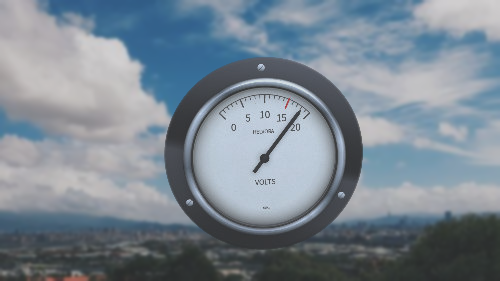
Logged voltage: 18; V
